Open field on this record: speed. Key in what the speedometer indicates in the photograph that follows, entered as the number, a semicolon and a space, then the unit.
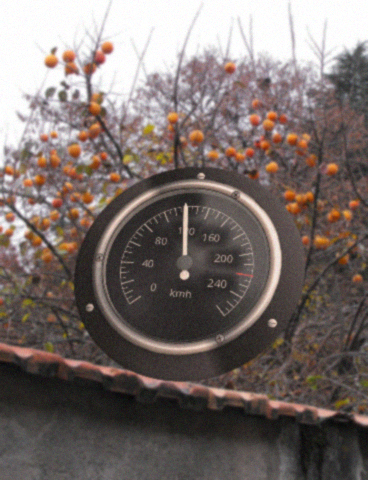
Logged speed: 120; km/h
